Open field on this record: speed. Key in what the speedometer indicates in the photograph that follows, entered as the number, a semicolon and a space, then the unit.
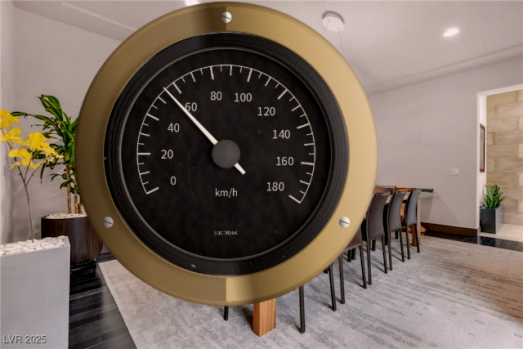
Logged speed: 55; km/h
